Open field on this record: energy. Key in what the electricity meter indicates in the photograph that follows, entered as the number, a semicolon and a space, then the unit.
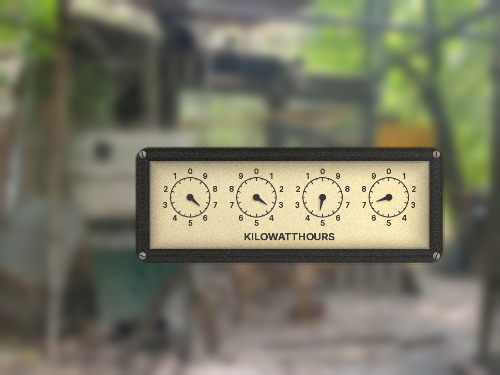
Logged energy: 6347; kWh
